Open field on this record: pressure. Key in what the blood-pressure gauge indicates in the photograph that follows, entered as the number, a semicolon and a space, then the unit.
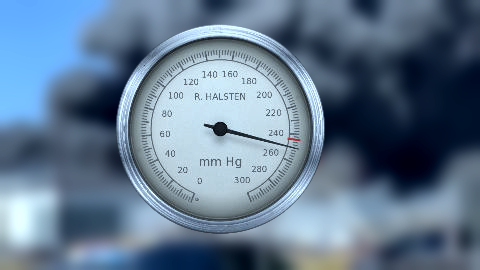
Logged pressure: 250; mmHg
